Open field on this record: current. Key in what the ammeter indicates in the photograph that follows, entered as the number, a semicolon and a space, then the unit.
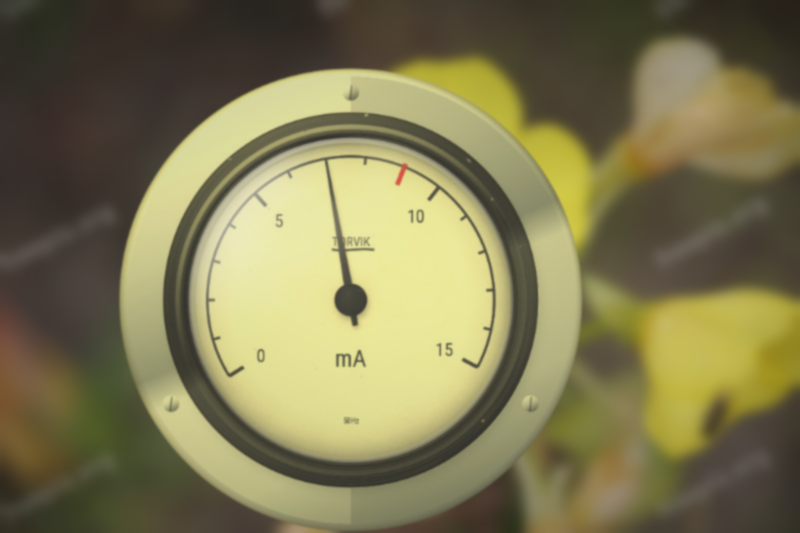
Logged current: 7; mA
